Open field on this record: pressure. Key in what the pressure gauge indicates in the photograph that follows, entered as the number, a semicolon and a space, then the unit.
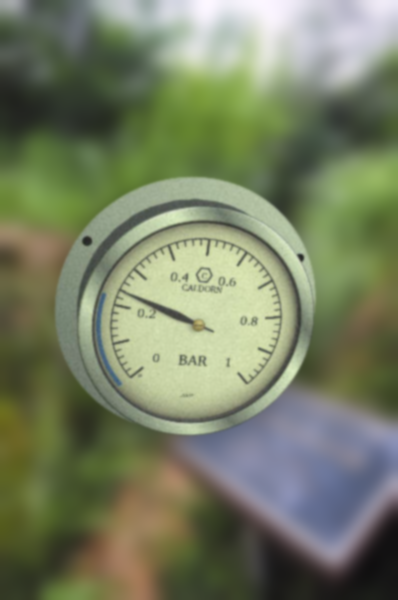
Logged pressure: 0.24; bar
